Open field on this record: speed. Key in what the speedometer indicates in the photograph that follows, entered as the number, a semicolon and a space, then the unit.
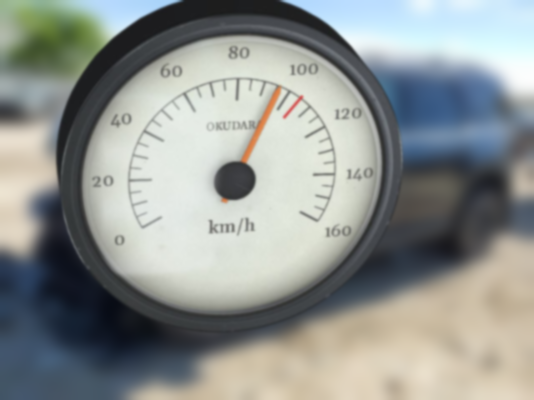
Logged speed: 95; km/h
